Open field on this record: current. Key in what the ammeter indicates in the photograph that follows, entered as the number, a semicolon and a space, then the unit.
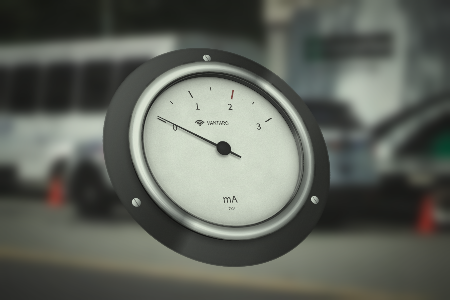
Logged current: 0; mA
